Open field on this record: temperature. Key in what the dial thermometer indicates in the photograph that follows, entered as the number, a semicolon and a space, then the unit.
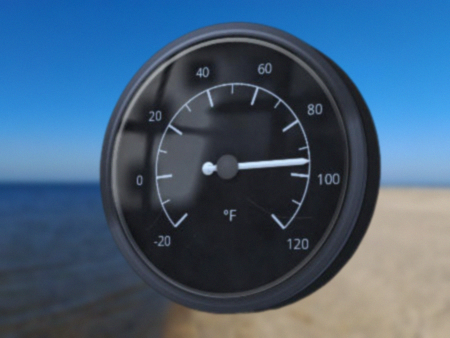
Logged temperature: 95; °F
